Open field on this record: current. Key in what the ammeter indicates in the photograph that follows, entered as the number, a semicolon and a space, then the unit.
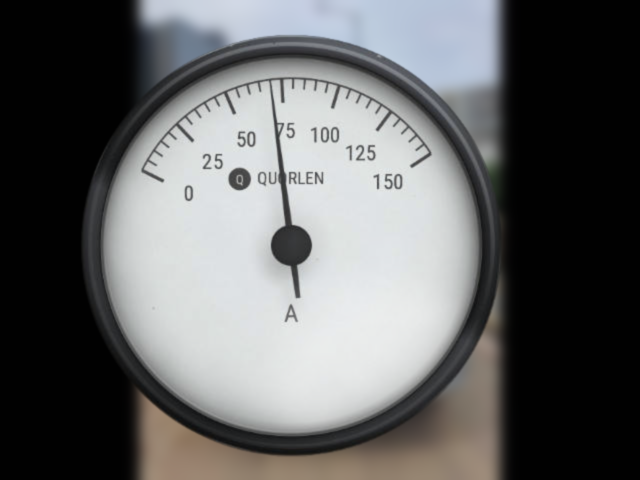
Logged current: 70; A
